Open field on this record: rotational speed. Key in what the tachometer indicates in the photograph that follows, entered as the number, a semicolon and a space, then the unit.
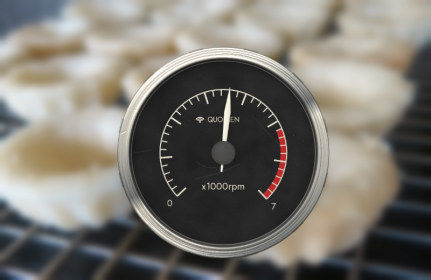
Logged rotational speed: 3600; rpm
